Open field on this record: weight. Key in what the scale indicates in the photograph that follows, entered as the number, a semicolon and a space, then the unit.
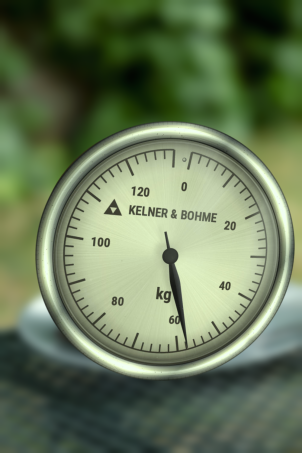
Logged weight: 58; kg
